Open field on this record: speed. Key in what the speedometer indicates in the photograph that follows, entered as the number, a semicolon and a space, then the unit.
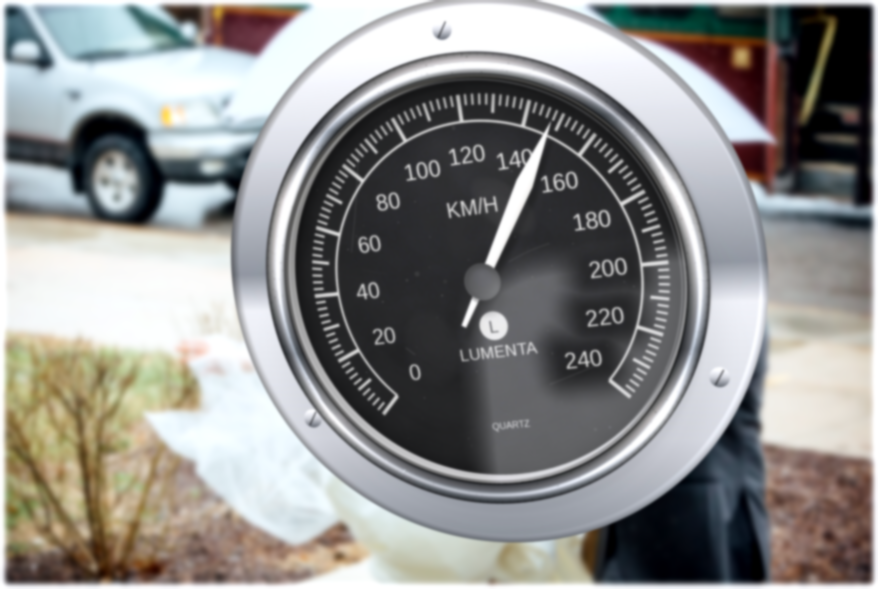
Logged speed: 148; km/h
